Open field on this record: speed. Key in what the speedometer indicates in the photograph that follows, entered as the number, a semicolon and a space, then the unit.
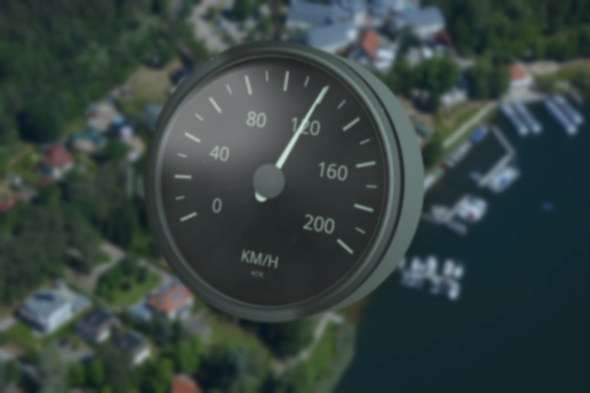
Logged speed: 120; km/h
